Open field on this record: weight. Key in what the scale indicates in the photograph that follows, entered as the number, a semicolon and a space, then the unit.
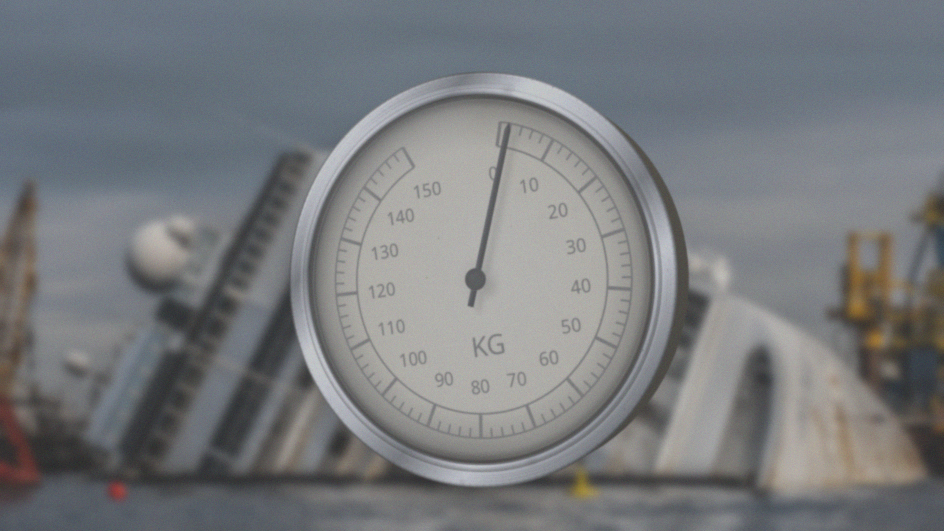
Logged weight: 2; kg
